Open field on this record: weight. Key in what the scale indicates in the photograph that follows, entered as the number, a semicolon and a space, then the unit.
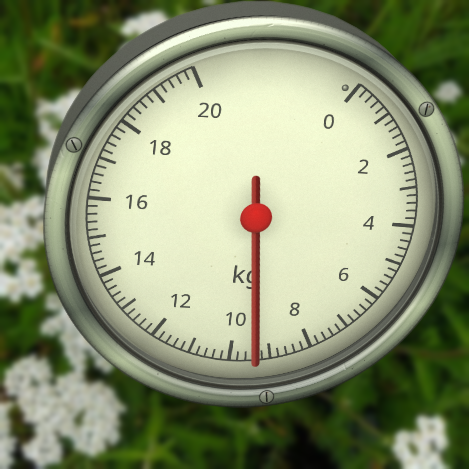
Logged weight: 9.4; kg
